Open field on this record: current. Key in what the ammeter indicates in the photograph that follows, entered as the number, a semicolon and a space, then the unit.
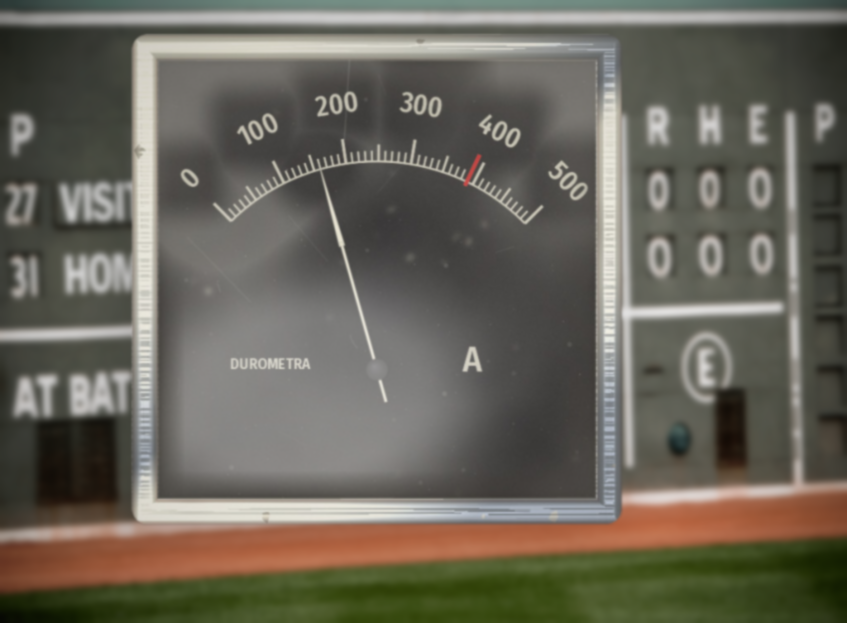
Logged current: 160; A
